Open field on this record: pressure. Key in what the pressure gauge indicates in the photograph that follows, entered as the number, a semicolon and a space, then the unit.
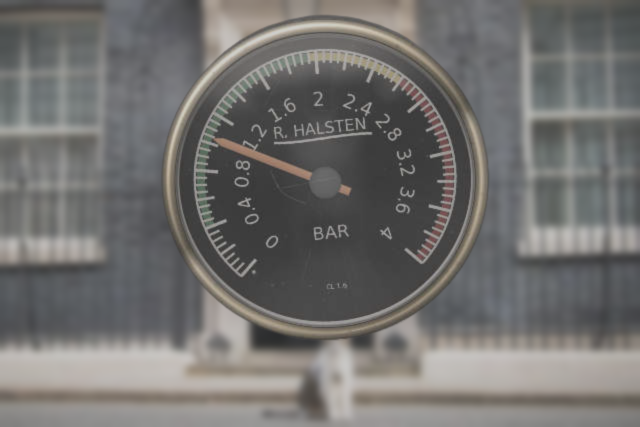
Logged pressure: 1.05; bar
